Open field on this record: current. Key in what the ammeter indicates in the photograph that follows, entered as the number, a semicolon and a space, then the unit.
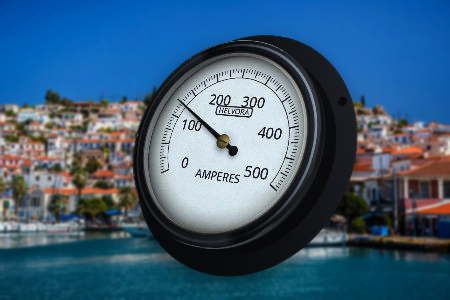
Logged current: 125; A
